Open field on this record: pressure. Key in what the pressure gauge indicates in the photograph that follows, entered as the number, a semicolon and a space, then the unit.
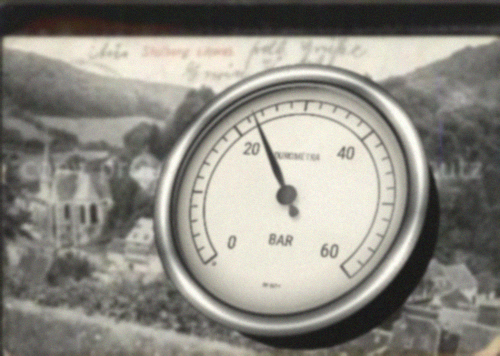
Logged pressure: 23; bar
